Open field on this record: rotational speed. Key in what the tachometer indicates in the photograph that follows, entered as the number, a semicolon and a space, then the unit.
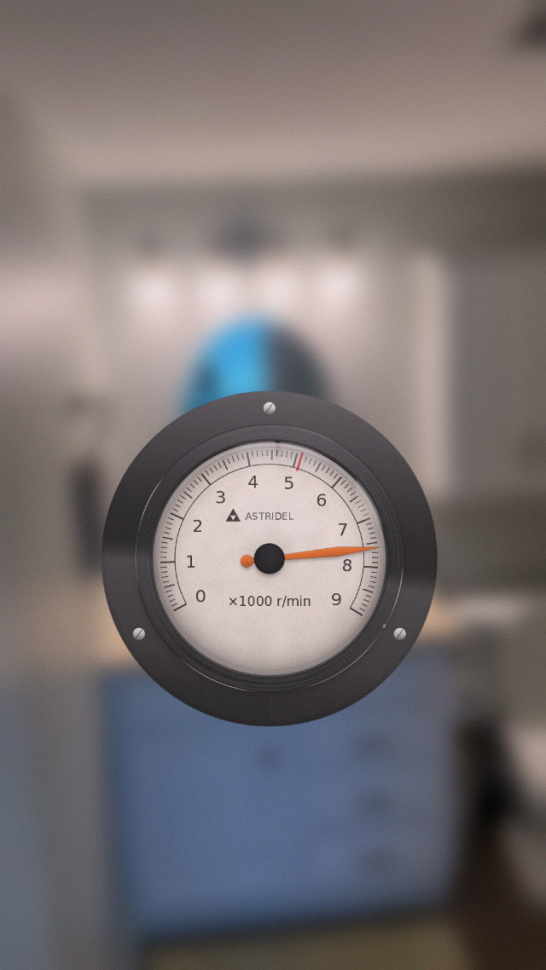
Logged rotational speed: 7600; rpm
